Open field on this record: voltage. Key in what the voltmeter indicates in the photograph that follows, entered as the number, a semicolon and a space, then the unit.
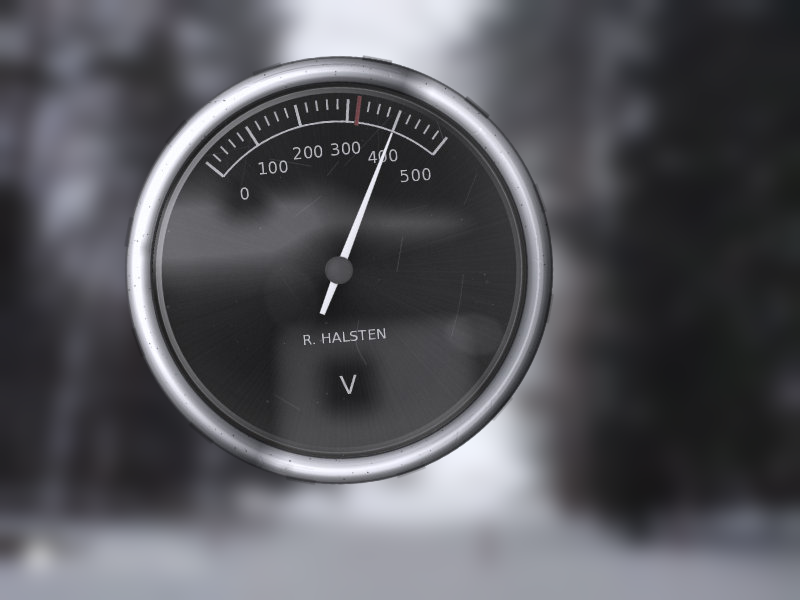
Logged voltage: 400; V
